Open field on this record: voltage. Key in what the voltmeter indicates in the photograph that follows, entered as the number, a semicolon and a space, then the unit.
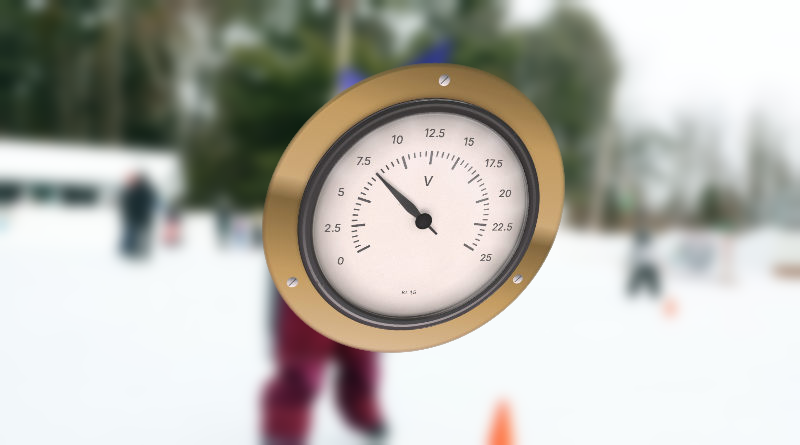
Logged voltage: 7.5; V
